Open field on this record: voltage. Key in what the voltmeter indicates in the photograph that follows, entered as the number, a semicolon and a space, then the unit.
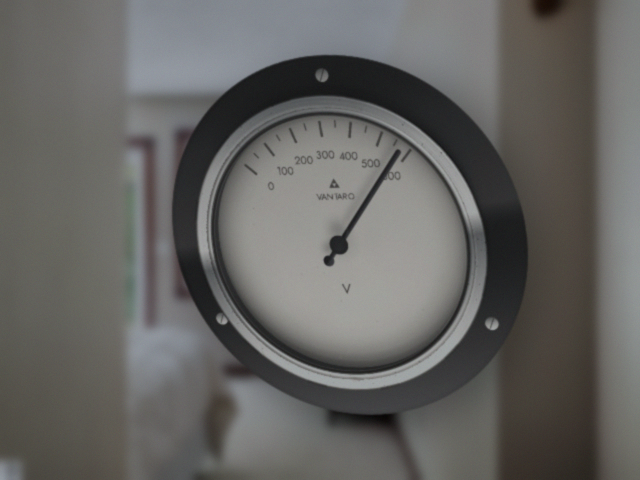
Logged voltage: 575; V
